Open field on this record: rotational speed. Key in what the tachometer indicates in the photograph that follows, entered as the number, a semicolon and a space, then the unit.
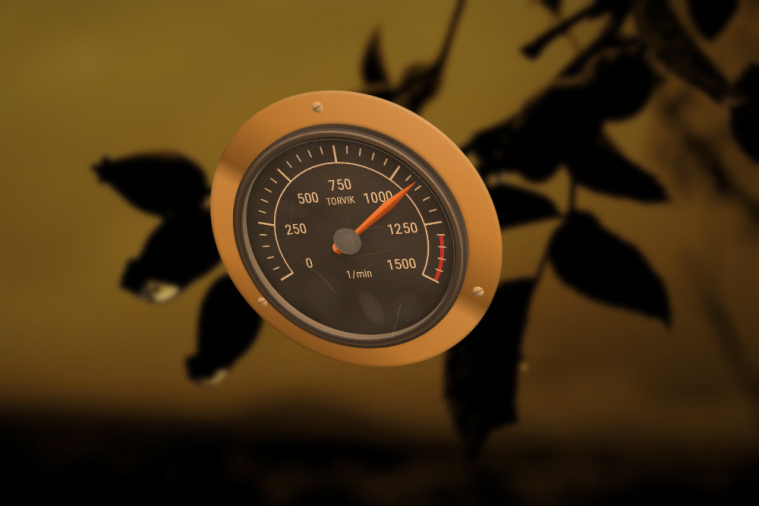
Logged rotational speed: 1075; rpm
